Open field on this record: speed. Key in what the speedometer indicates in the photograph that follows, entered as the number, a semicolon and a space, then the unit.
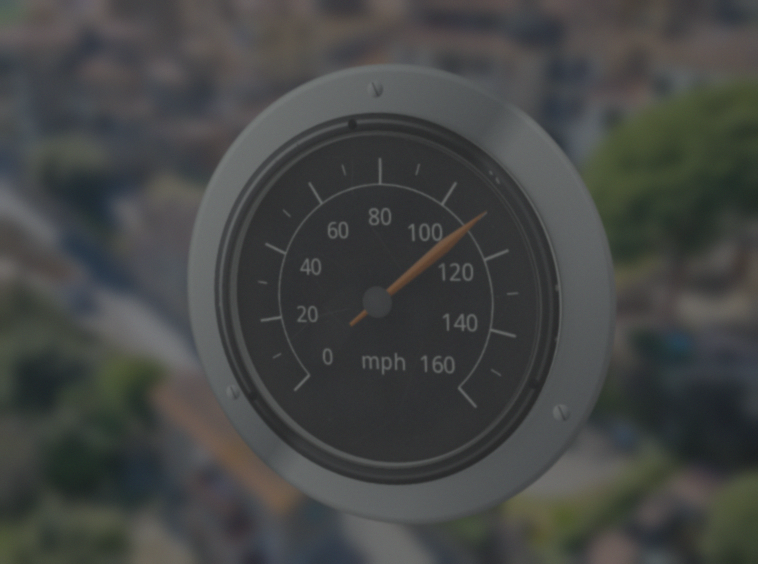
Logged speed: 110; mph
